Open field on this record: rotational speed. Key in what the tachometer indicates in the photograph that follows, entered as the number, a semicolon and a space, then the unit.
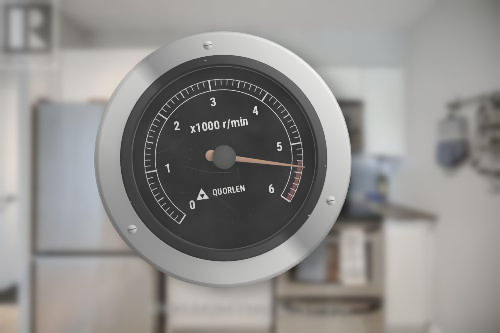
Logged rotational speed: 5400; rpm
